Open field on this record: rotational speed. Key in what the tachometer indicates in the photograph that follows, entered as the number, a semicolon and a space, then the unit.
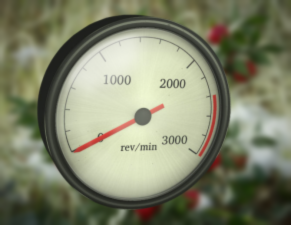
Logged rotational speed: 0; rpm
